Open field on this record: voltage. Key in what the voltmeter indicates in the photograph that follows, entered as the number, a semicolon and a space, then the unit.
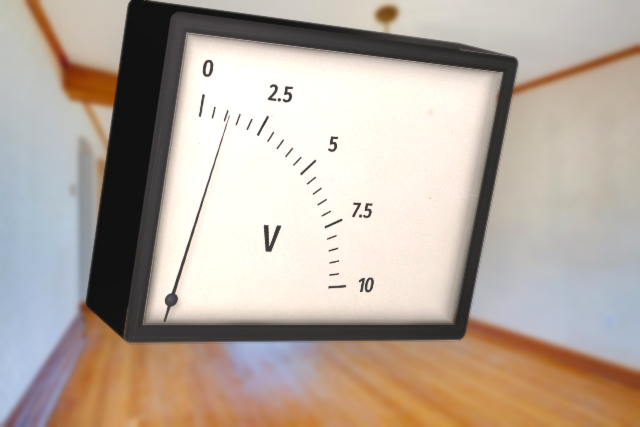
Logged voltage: 1; V
